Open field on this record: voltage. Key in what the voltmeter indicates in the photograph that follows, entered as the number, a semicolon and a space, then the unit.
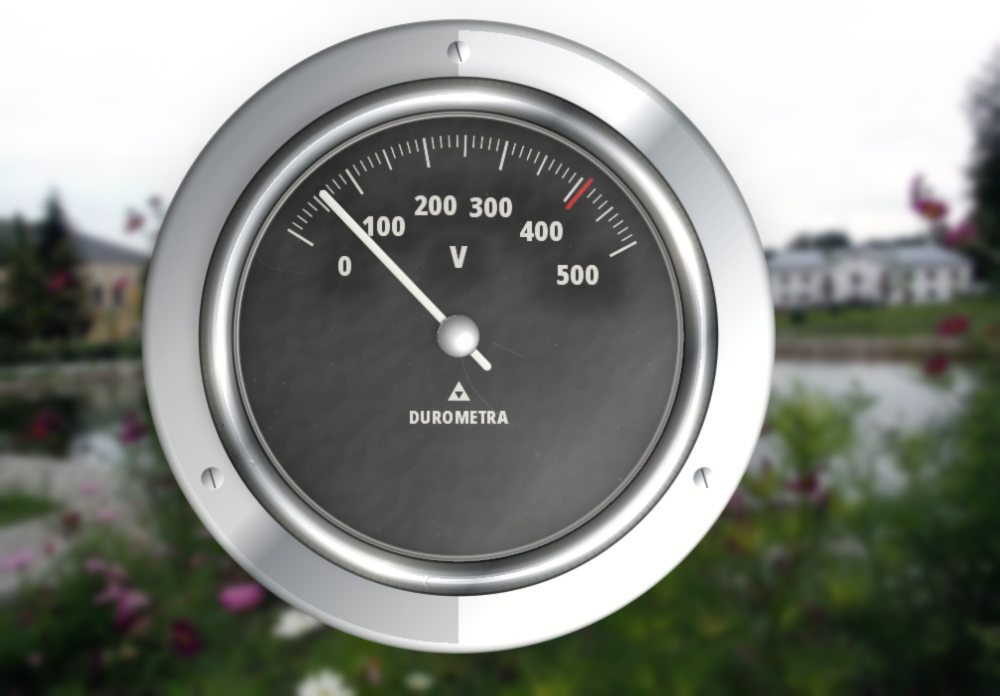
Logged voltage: 60; V
